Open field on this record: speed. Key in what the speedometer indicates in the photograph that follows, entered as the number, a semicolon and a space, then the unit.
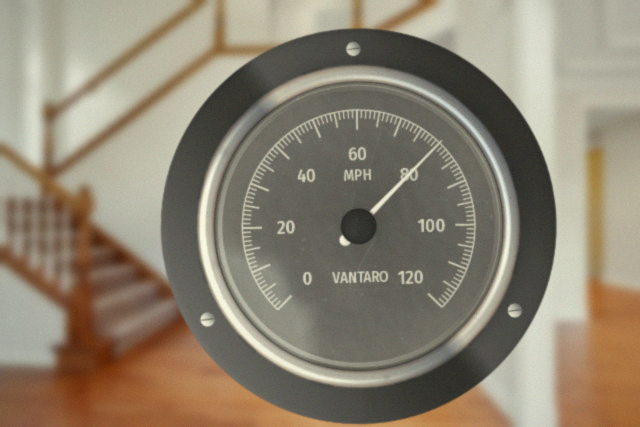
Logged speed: 80; mph
